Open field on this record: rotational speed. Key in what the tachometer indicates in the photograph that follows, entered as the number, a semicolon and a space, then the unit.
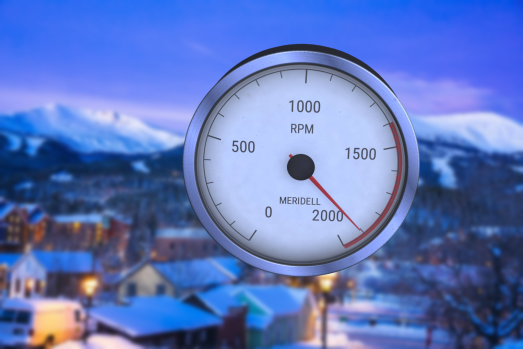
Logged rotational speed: 1900; rpm
